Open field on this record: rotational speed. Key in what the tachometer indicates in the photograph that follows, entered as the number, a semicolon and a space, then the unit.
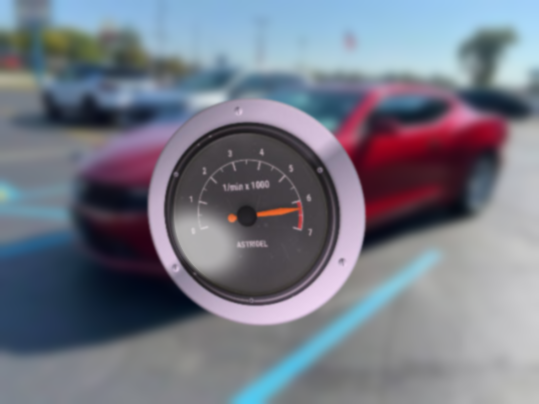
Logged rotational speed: 6250; rpm
